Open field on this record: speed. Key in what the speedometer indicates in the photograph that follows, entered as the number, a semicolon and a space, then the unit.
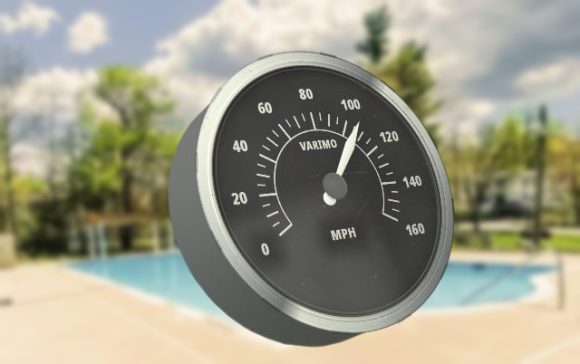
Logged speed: 105; mph
